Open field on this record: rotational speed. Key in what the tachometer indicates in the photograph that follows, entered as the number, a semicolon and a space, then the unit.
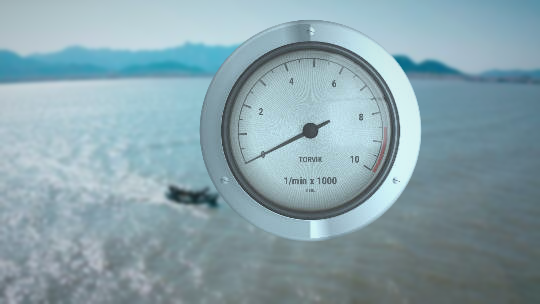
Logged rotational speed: 0; rpm
